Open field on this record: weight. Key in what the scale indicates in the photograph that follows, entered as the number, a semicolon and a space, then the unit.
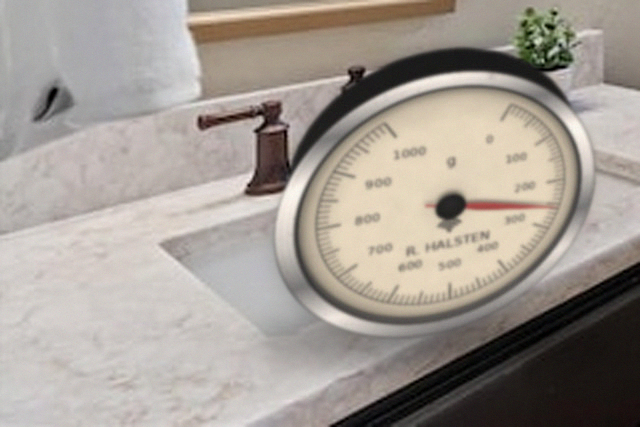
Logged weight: 250; g
